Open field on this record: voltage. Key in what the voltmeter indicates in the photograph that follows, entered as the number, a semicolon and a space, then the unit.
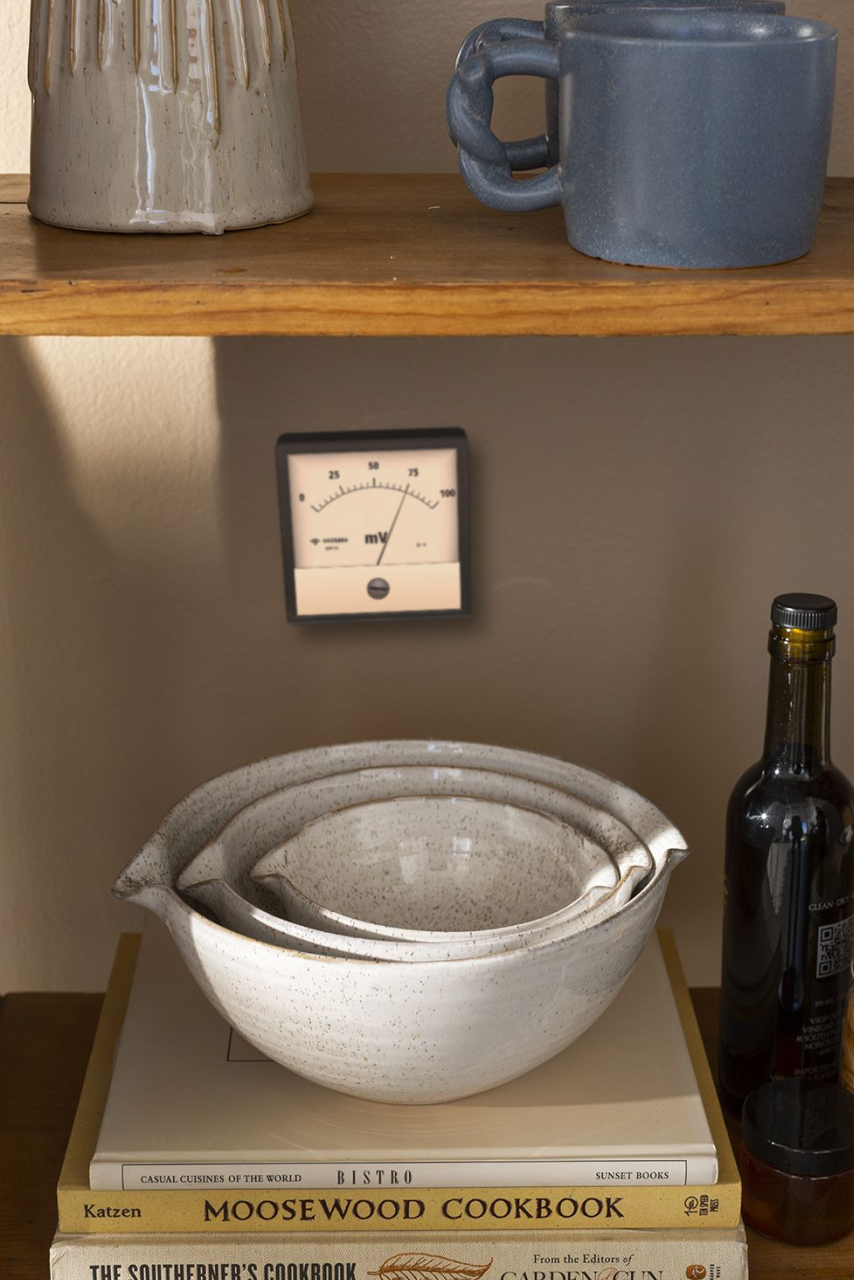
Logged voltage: 75; mV
